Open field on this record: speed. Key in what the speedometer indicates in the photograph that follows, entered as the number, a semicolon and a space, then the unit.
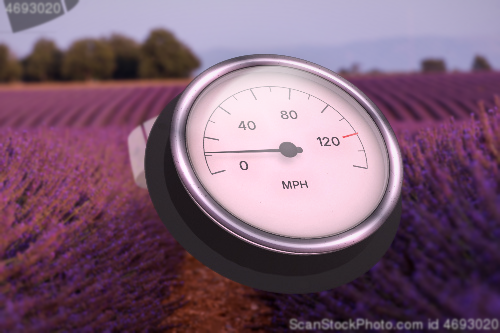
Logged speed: 10; mph
